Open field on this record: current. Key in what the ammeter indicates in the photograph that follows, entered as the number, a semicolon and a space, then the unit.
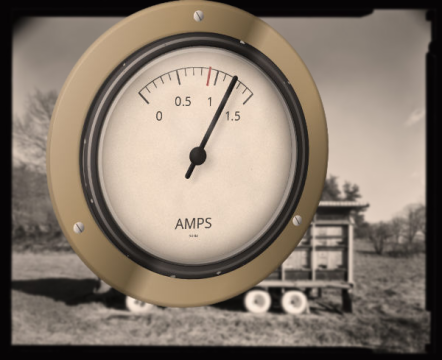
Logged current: 1.2; A
